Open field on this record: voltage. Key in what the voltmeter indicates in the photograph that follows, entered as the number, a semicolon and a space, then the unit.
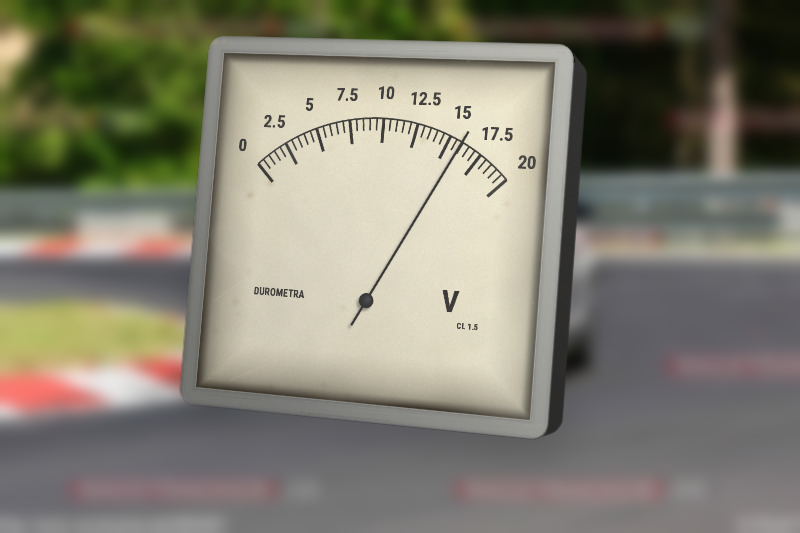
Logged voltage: 16; V
